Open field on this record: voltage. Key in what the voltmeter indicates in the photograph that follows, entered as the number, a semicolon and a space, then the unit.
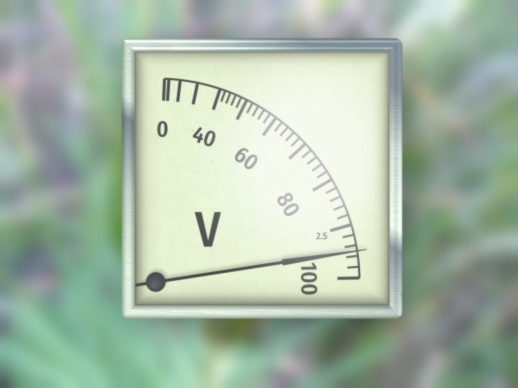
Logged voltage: 95; V
